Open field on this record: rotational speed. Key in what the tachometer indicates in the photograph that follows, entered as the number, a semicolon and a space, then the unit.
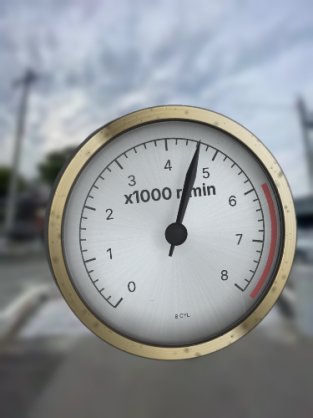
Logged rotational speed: 4600; rpm
